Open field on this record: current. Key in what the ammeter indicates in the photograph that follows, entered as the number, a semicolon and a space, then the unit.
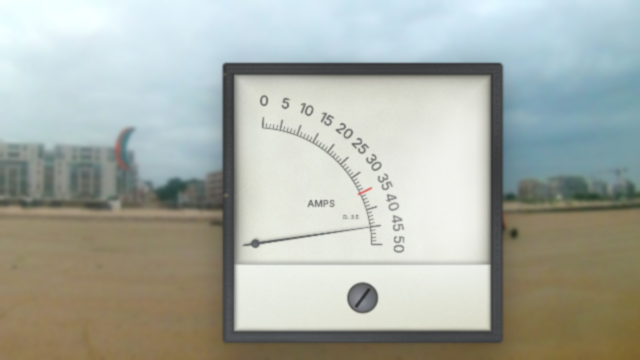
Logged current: 45; A
